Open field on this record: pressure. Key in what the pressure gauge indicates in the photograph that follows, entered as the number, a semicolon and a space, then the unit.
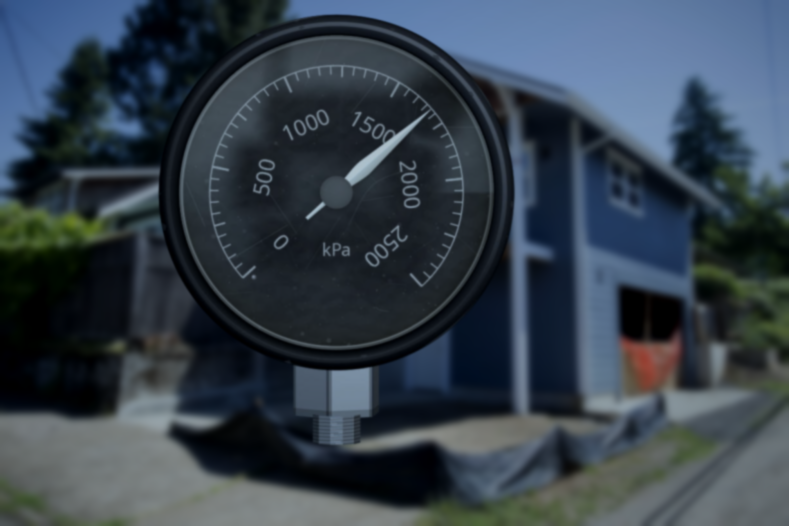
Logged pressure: 1675; kPa
